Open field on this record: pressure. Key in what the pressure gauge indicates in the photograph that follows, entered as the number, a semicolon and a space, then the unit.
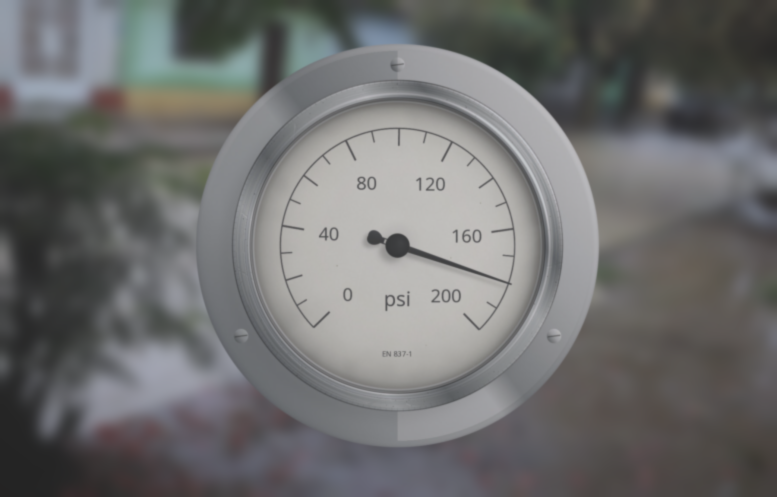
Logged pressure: 180; psi
